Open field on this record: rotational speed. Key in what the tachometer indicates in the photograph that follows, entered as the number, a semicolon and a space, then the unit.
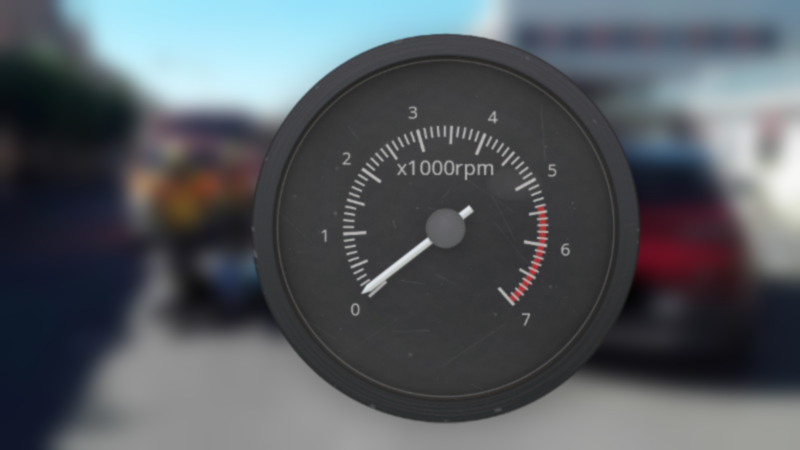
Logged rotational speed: 100; rpm
